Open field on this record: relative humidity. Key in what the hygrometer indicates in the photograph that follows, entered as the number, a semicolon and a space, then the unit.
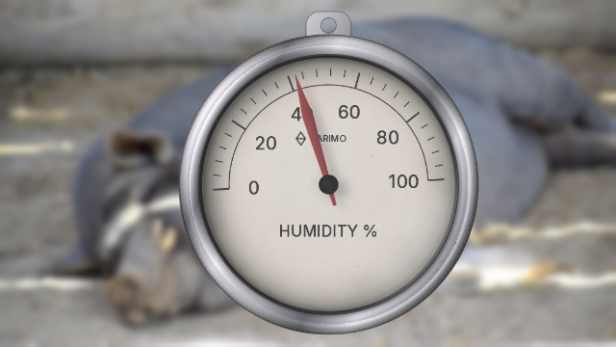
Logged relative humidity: 42; %
